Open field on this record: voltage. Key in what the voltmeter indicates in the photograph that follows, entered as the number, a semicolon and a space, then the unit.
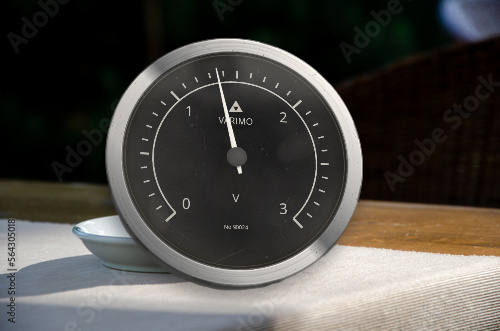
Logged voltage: 1.35; V
